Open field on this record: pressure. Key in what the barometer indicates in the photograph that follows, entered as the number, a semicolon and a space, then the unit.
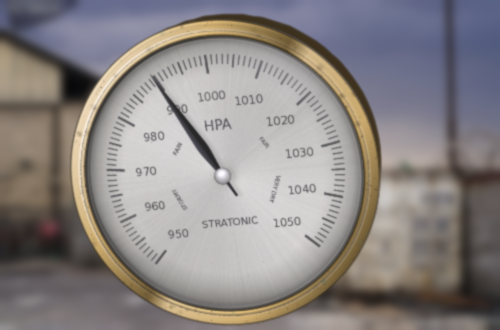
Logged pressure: 990; hPa
